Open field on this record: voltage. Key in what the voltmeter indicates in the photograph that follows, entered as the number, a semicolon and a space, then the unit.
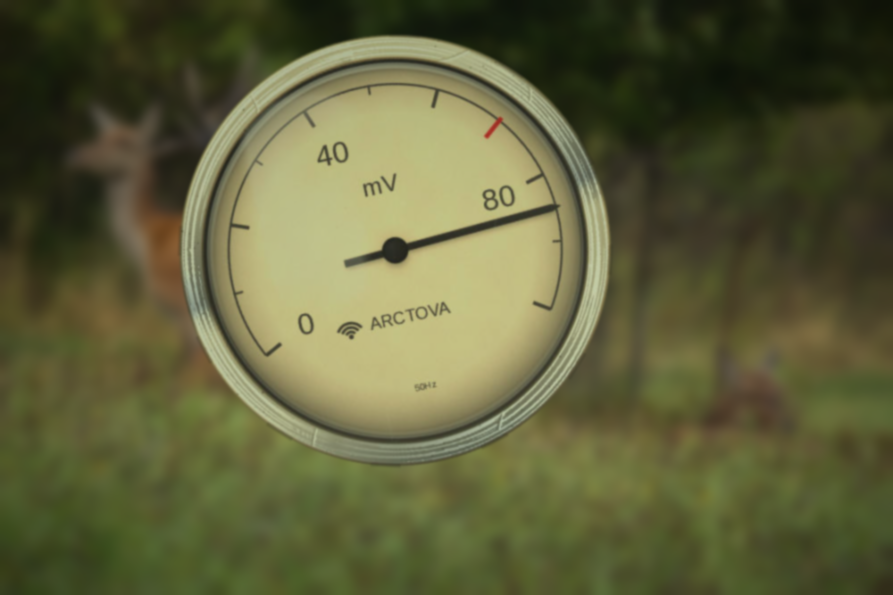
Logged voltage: 85; mV
